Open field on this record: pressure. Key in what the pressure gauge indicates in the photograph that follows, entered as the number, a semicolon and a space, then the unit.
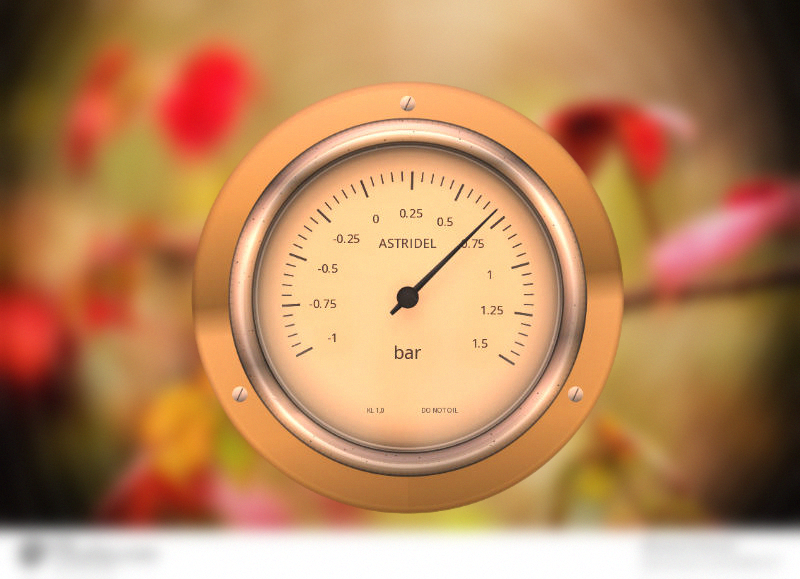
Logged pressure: 0.7; bar
